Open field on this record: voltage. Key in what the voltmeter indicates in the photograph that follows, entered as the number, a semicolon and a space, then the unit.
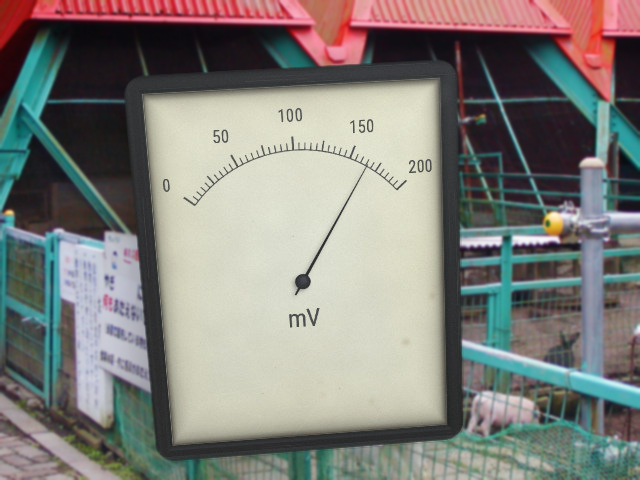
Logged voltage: 165; mV
